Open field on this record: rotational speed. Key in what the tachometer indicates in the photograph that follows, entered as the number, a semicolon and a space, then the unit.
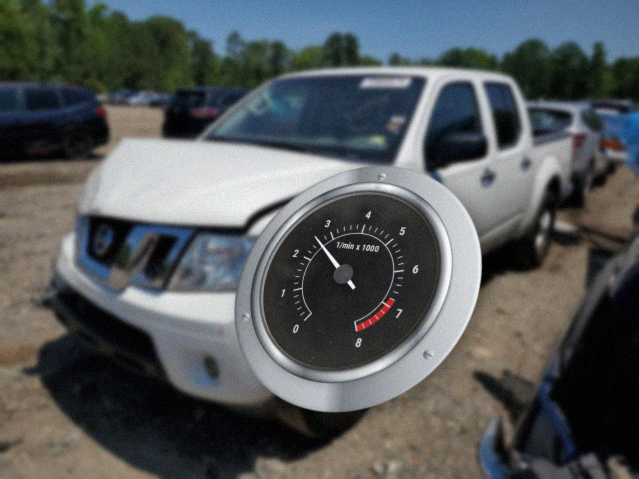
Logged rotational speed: 2600; rpm
